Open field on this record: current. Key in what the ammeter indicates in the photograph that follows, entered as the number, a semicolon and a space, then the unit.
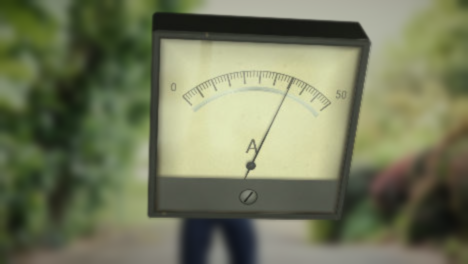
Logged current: 35; A
